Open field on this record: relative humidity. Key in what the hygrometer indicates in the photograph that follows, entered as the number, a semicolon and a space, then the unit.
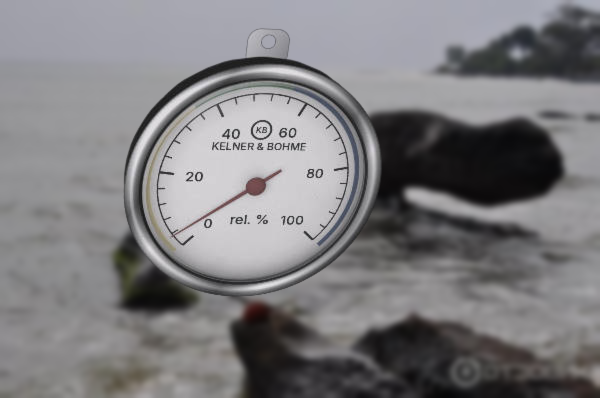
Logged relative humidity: 4; %
